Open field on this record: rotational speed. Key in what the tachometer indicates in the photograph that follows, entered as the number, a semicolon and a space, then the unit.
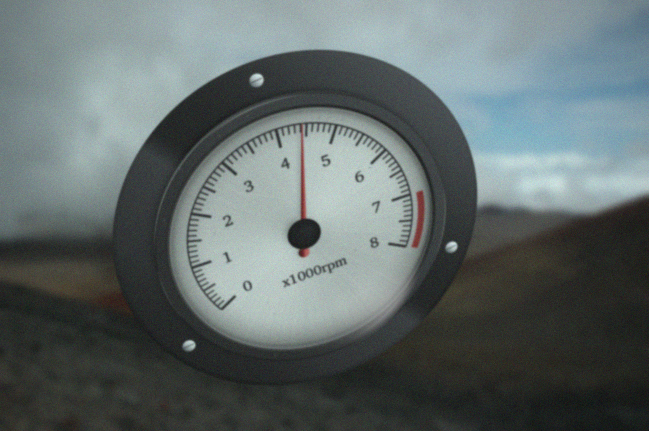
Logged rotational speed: 4400; rpm
